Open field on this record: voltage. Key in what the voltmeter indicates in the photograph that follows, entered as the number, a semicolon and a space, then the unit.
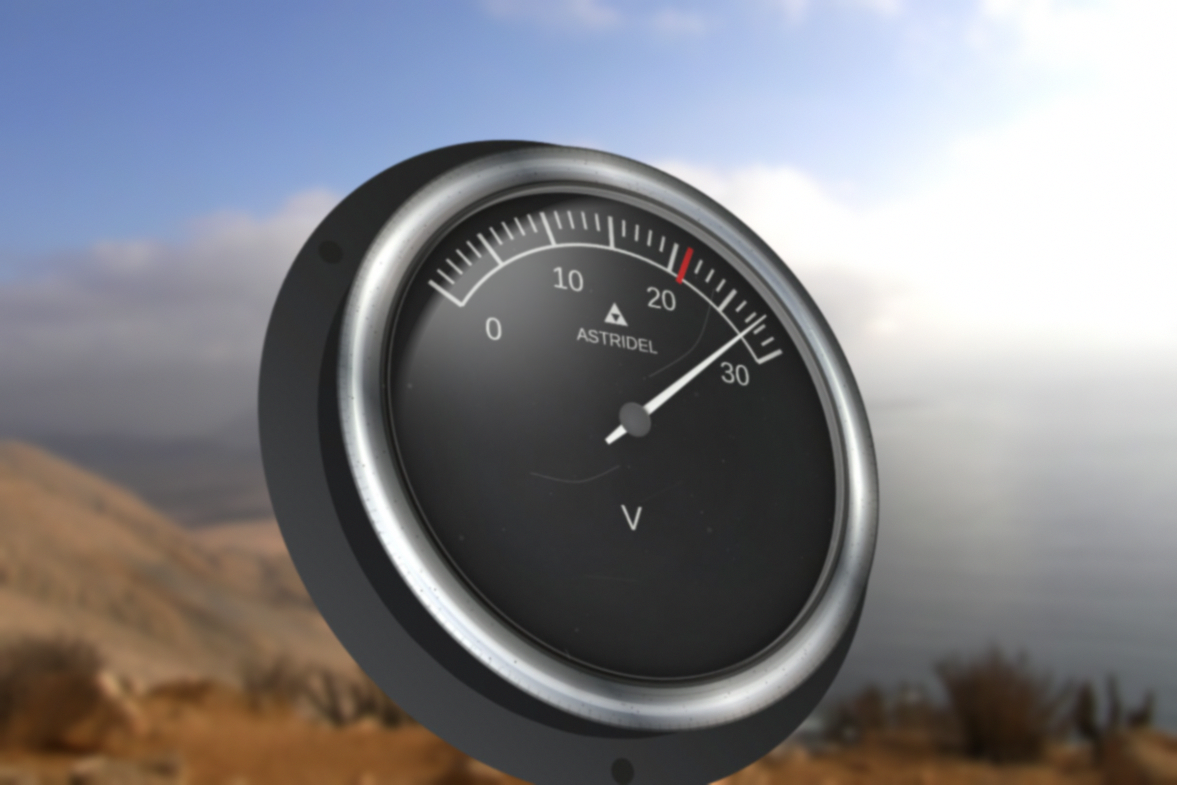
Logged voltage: 27.5; V
